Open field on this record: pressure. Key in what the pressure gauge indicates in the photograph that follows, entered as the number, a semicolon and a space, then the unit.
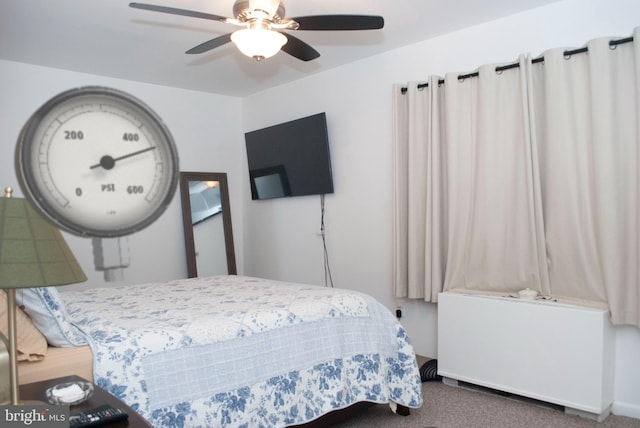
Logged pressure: 460; psi
